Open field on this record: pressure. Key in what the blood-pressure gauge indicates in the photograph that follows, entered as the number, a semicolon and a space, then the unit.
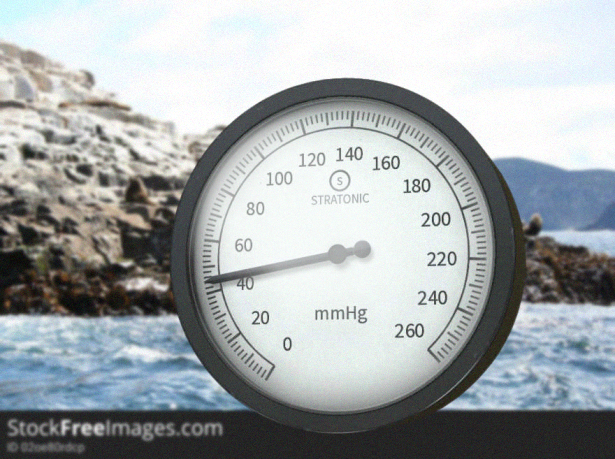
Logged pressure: 44; mmHg
